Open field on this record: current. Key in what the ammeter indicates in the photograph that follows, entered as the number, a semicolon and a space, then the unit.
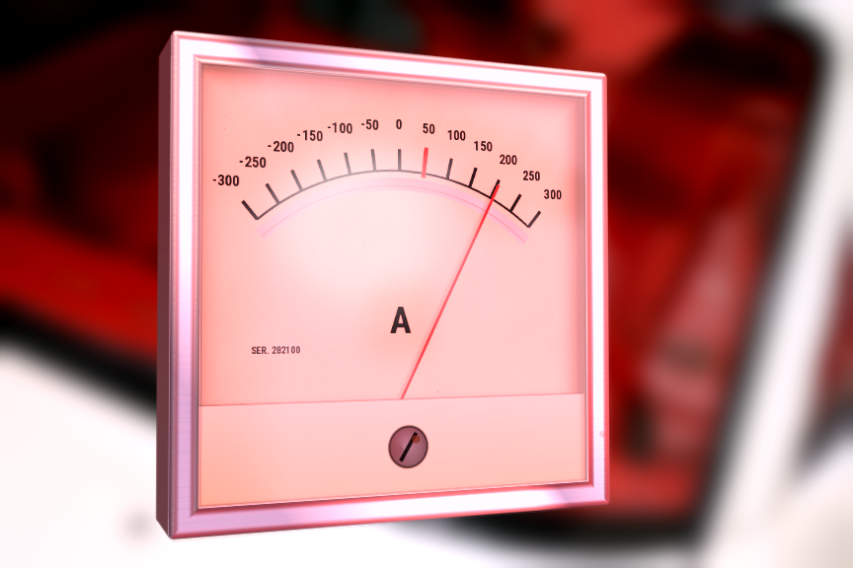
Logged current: 200; A
